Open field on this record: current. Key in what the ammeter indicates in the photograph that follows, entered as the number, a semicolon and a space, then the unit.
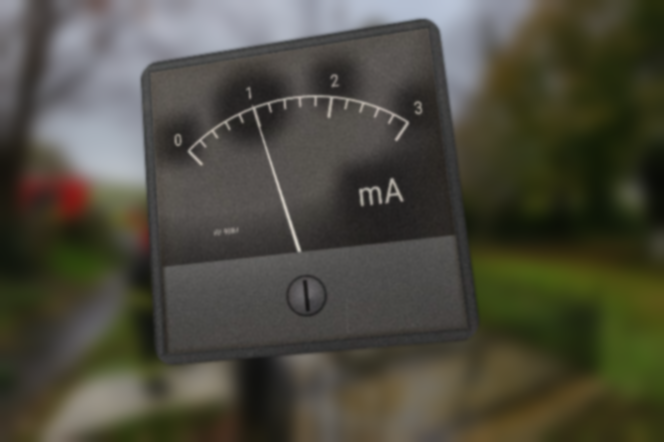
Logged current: 1; mA
